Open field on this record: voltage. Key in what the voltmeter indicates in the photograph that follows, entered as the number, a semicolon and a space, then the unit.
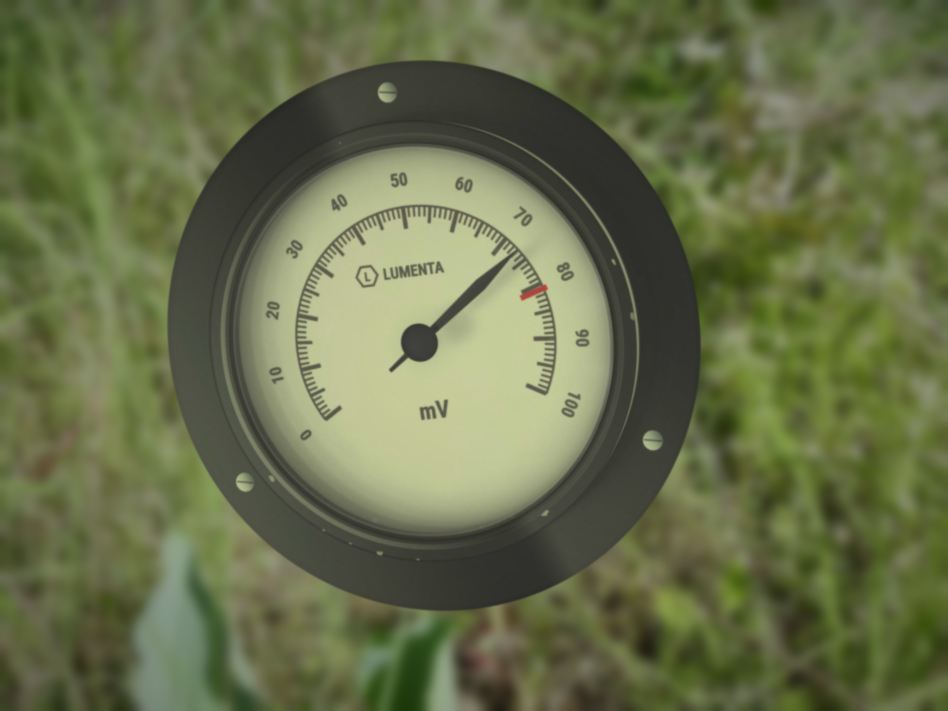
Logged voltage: 73; mV
